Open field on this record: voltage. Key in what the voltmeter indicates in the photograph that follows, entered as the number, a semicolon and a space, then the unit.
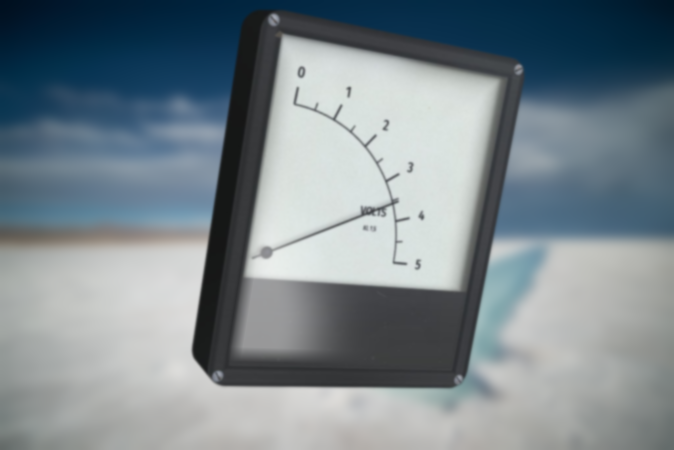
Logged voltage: 3.5; V
